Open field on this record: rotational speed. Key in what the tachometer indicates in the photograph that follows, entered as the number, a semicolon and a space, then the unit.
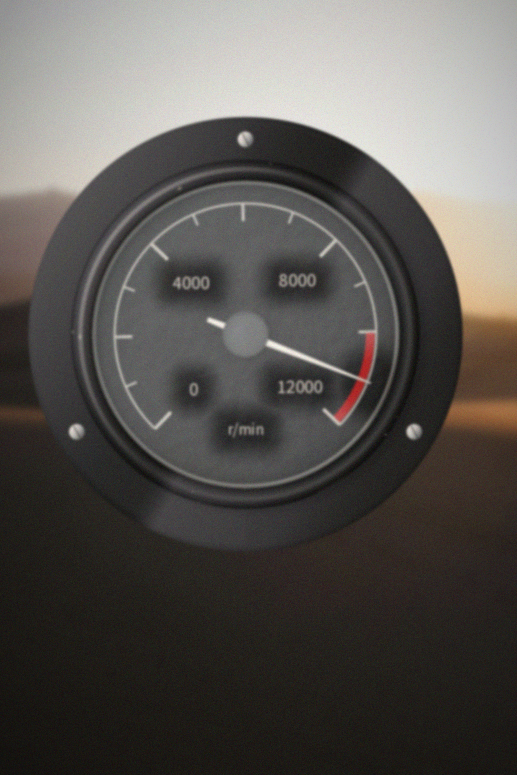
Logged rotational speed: 11000; rpm
